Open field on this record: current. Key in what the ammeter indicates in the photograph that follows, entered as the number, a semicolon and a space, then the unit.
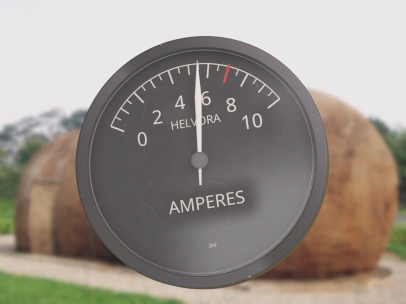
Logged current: 5.5; A
